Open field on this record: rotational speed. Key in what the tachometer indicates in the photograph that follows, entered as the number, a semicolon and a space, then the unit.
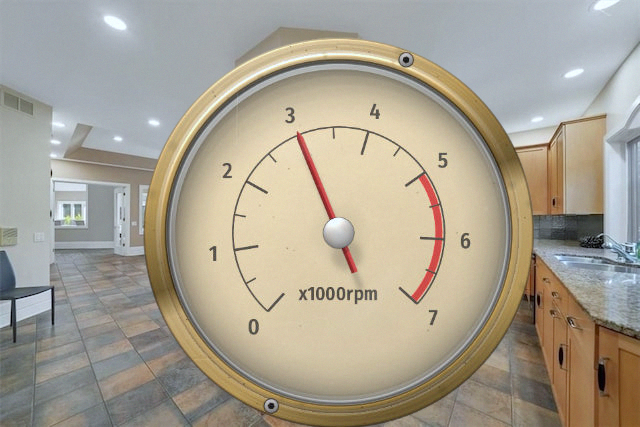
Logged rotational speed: 3000; rpm
